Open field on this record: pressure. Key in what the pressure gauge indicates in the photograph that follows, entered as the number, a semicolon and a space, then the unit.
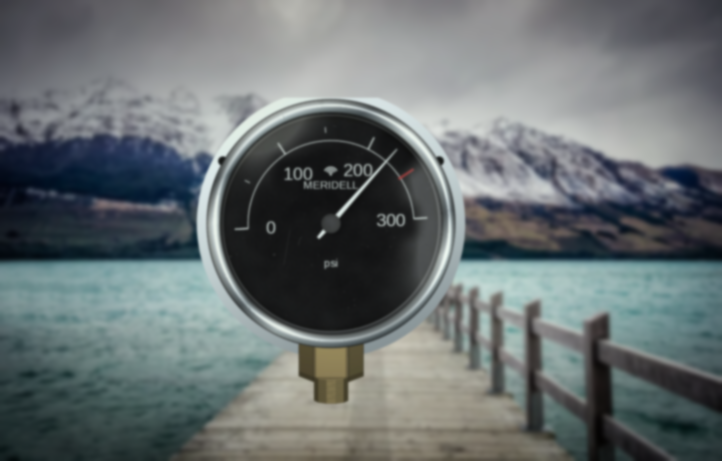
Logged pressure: 225; psi
